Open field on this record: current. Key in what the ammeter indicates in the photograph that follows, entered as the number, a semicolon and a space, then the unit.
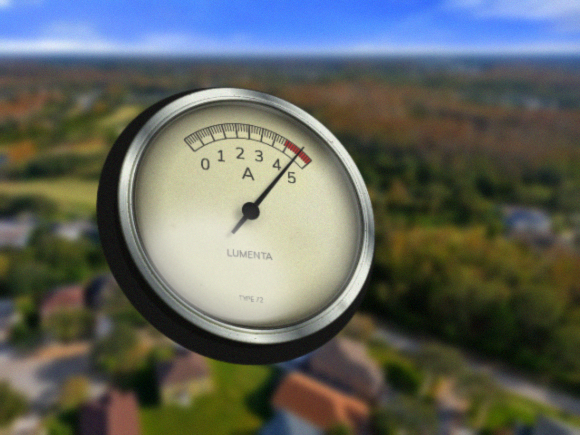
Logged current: 4.5; A
